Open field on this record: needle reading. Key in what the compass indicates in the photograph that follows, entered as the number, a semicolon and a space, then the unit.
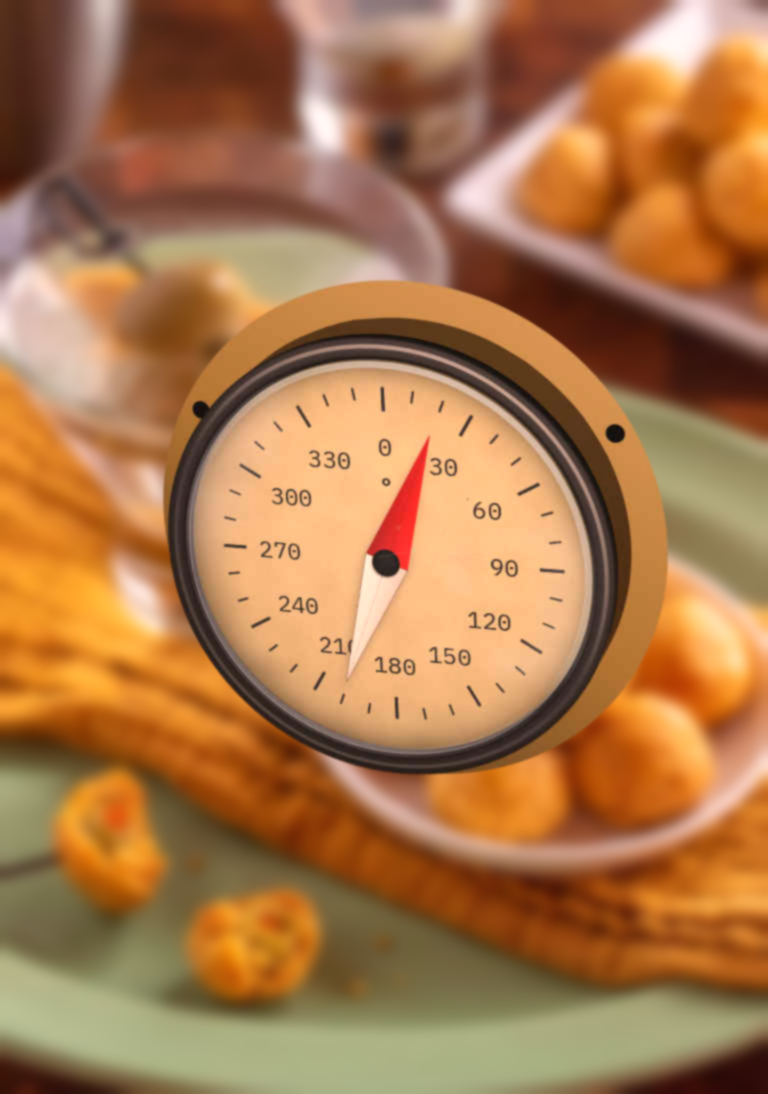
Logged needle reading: 20; °
